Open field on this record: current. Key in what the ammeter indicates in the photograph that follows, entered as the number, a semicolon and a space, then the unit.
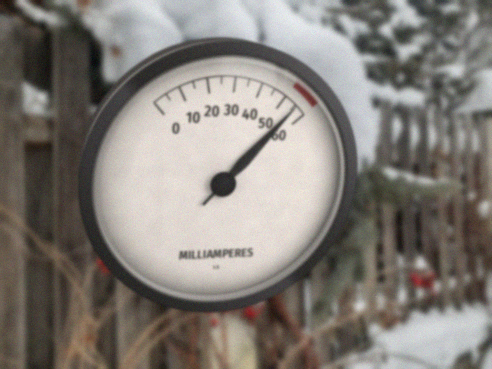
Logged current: 55; mA
